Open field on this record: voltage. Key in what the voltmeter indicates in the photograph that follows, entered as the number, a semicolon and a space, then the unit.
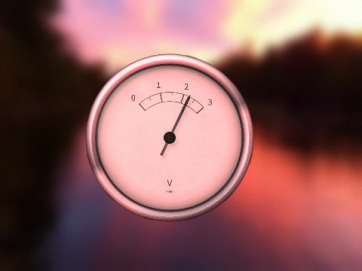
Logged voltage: 2.25; V
